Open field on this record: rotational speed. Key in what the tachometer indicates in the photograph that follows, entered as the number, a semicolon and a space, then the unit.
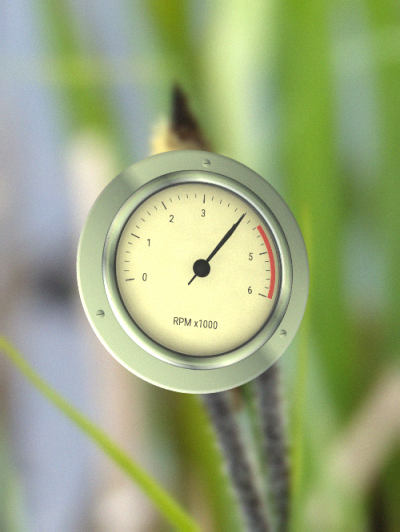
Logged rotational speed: 4000; rpm
